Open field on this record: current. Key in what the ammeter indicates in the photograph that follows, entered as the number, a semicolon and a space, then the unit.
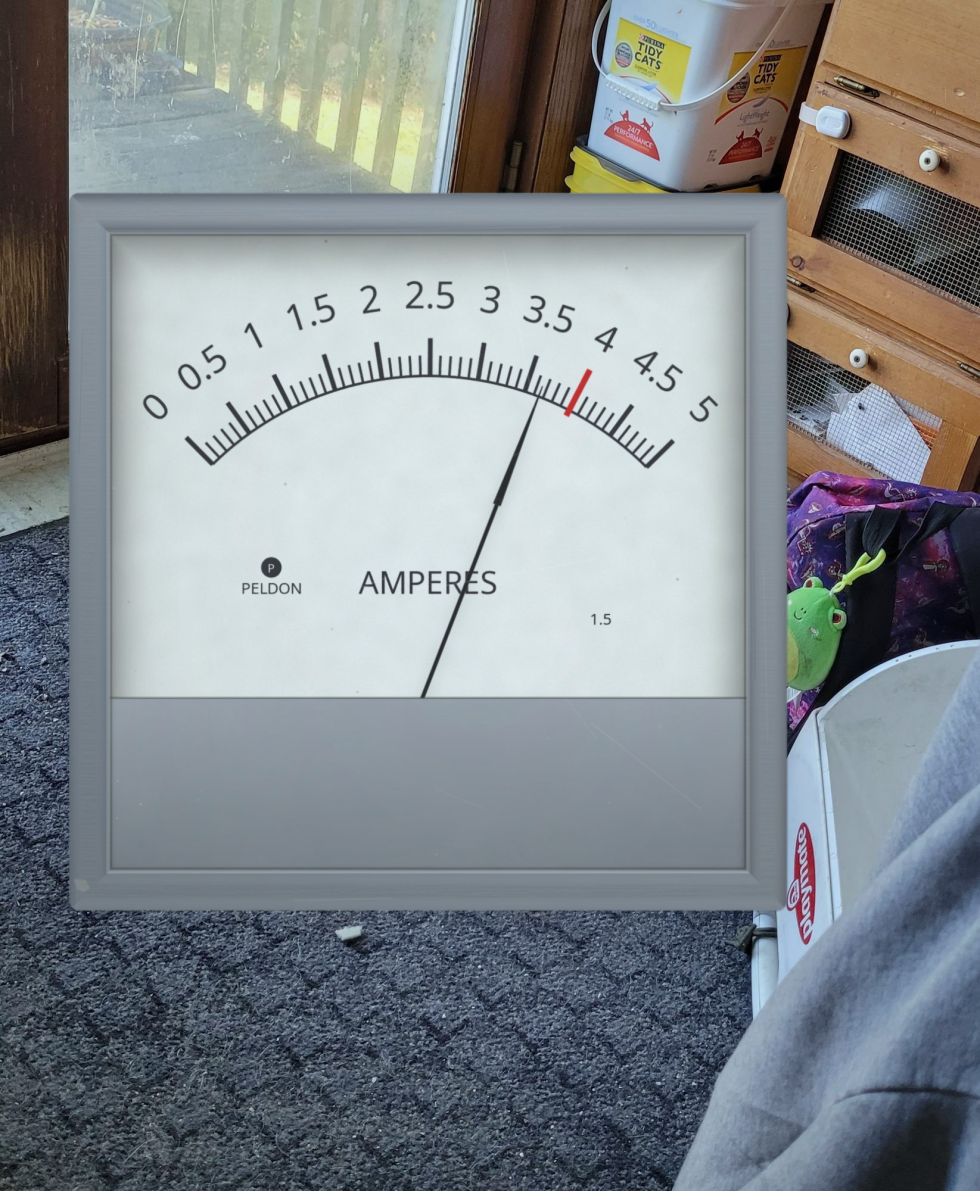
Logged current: 3.65; A
